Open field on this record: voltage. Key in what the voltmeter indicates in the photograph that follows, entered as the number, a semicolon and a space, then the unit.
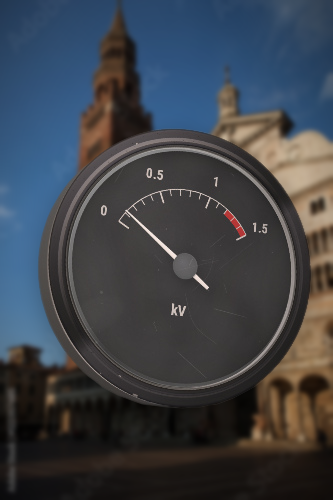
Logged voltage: 0.1; kV
